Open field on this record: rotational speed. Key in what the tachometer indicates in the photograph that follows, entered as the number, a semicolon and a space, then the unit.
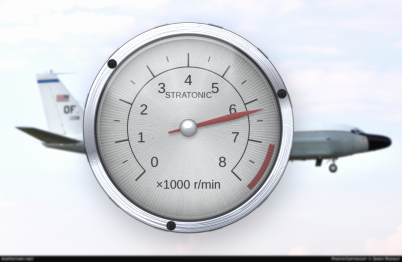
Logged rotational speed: 6250; rpm
